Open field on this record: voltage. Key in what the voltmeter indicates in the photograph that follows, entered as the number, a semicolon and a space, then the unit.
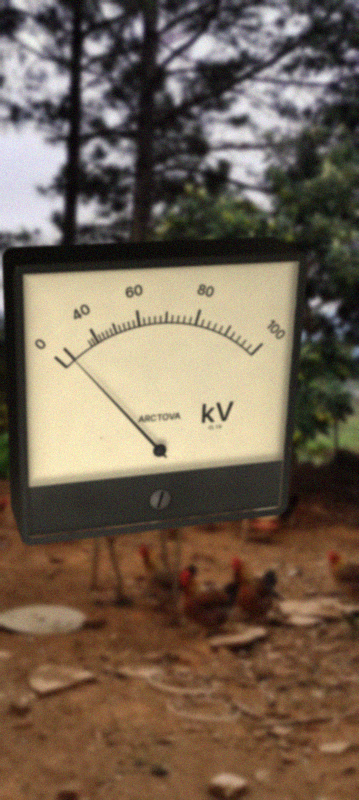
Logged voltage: 20; kV
